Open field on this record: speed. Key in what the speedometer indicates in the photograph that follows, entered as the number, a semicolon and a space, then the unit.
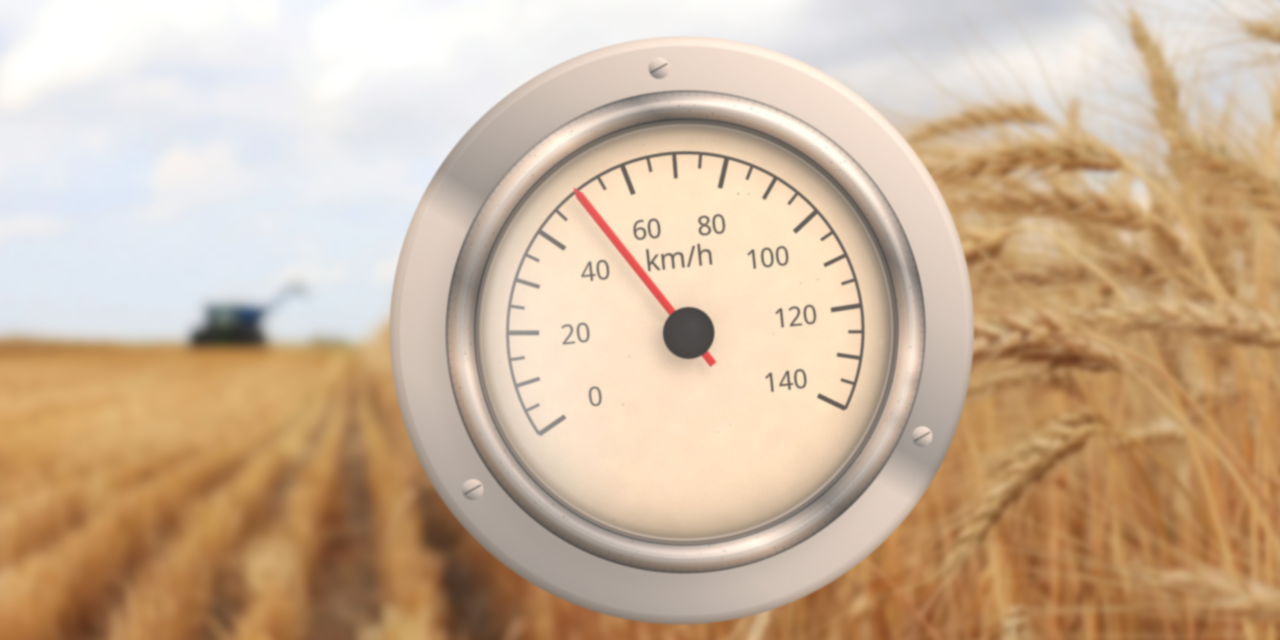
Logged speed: 50; km/h
